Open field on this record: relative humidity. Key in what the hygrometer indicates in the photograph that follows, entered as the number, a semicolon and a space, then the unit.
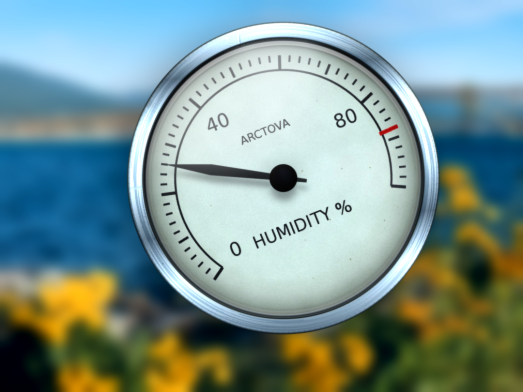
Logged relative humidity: 26; %
